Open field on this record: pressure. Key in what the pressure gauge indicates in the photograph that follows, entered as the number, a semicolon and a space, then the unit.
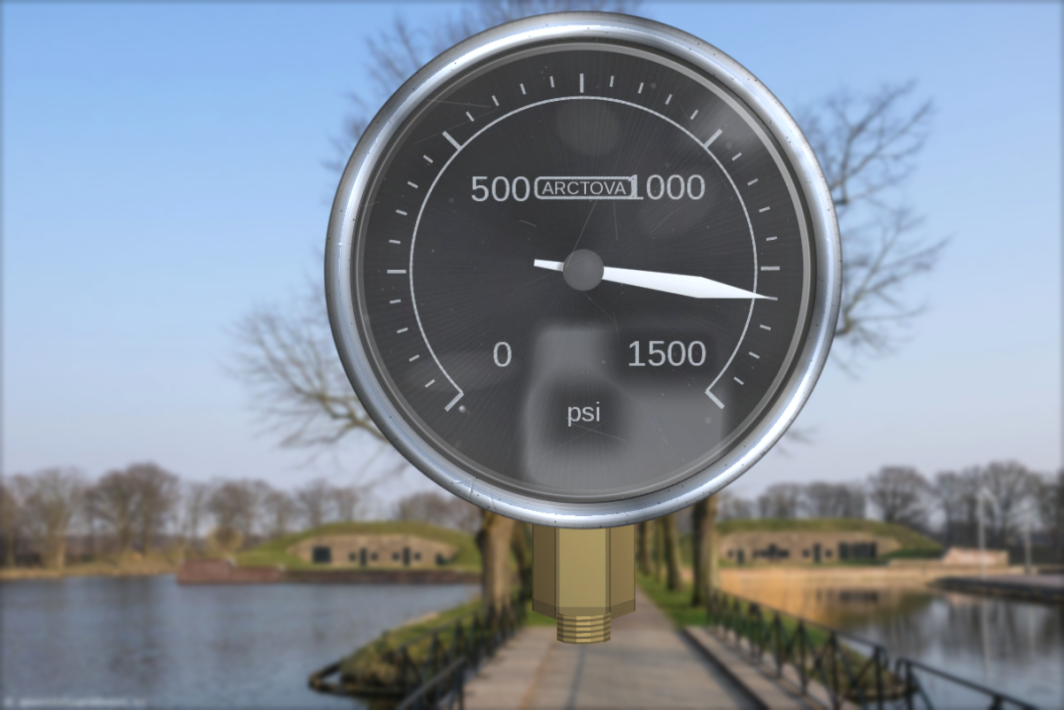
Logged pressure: 1300; psi
